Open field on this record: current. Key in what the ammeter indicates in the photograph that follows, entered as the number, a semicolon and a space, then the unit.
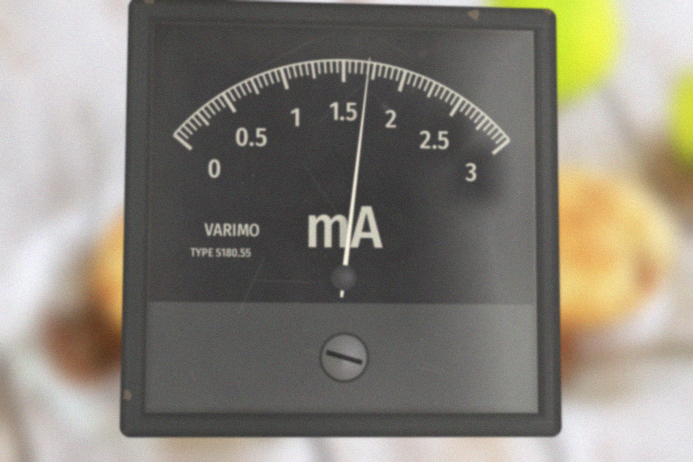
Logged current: 1.7; mA
